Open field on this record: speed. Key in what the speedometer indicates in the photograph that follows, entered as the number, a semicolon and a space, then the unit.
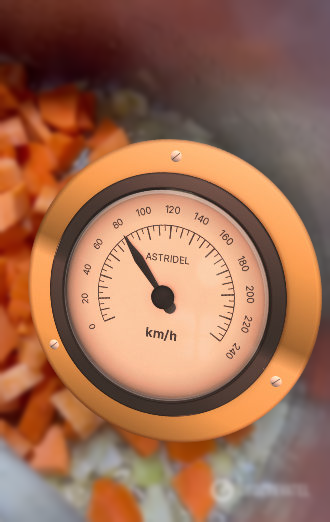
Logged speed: 80; km/h
